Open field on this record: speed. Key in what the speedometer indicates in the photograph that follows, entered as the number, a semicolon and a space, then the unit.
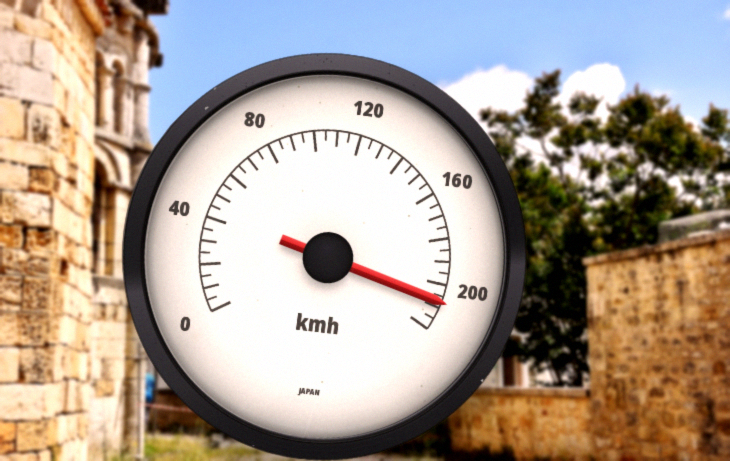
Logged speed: 207.5; km/h
